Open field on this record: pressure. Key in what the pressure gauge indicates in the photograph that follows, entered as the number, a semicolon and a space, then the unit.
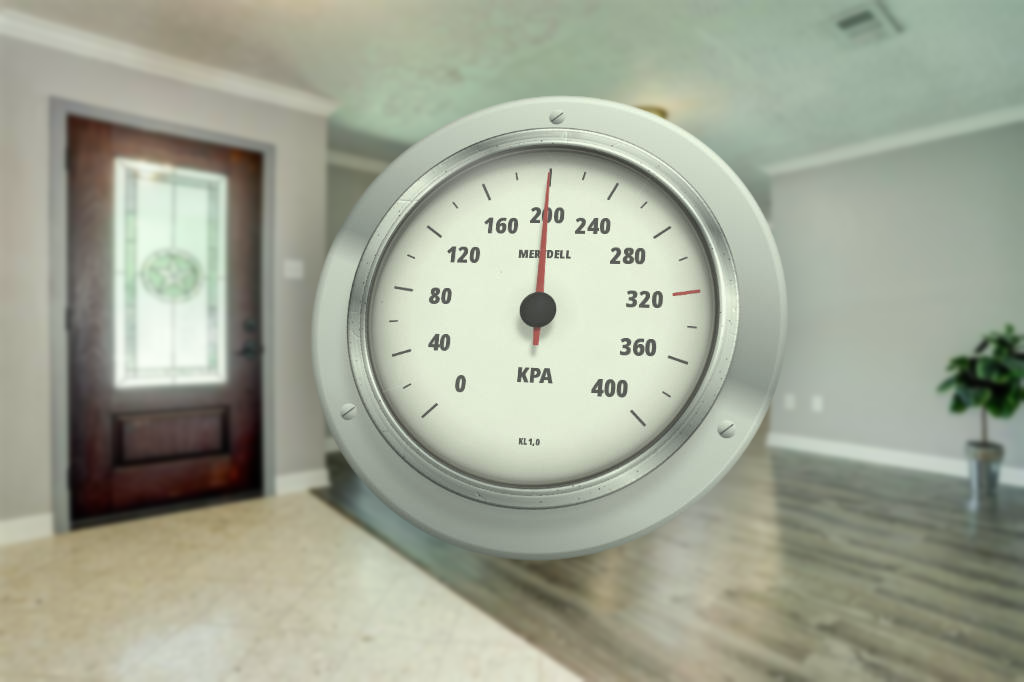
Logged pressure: 200; kPa
